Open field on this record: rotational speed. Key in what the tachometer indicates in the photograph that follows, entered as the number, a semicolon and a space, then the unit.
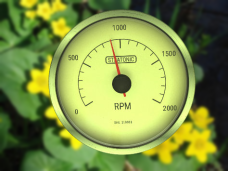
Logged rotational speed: 900; rpm
